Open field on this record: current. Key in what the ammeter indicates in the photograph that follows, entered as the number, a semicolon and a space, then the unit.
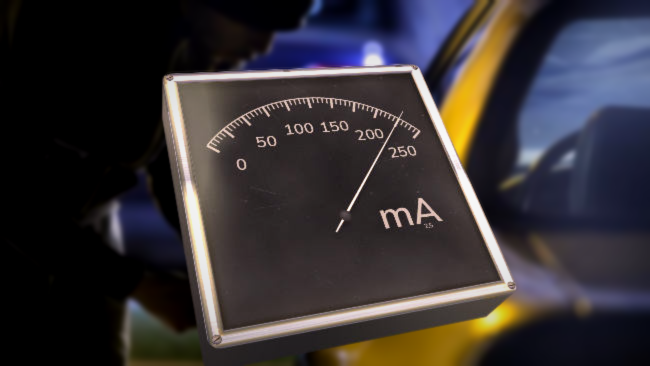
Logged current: 225; mA
